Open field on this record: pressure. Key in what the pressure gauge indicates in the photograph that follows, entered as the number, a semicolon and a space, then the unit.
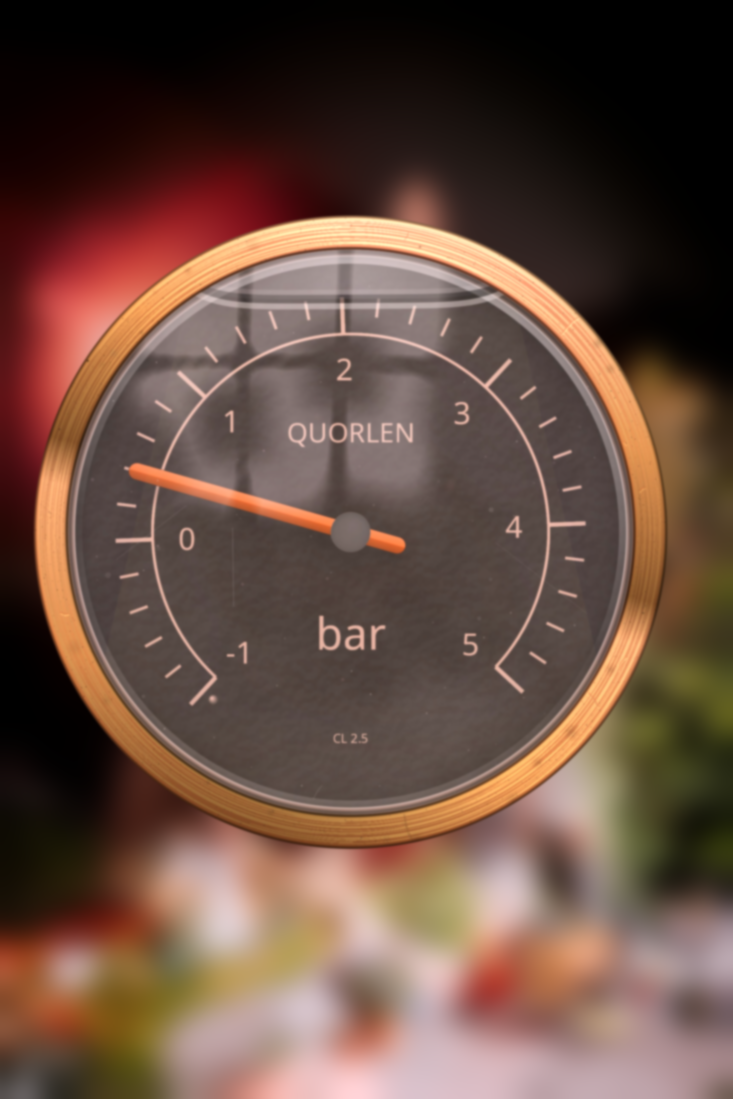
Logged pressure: 0.4; bar
